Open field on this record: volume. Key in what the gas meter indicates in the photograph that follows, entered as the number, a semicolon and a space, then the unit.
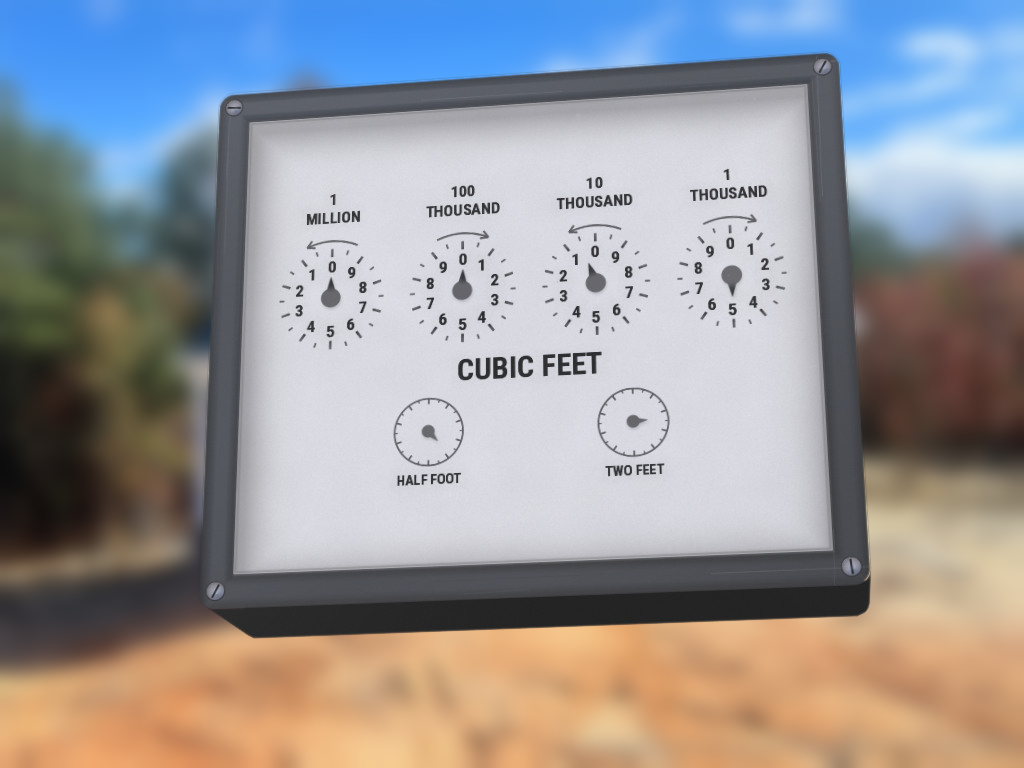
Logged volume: 500; ft³
